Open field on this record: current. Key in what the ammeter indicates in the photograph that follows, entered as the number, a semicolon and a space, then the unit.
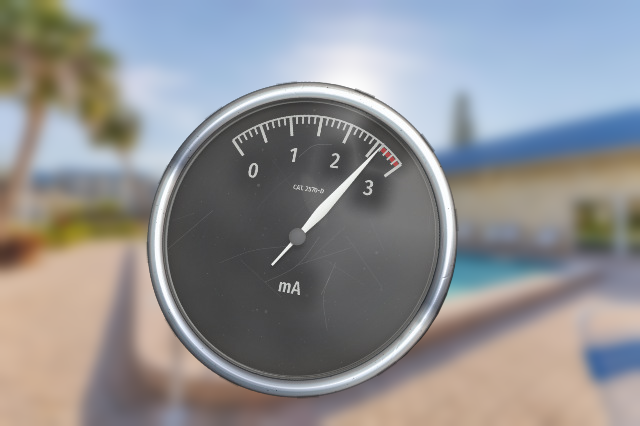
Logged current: 2.6; mA
